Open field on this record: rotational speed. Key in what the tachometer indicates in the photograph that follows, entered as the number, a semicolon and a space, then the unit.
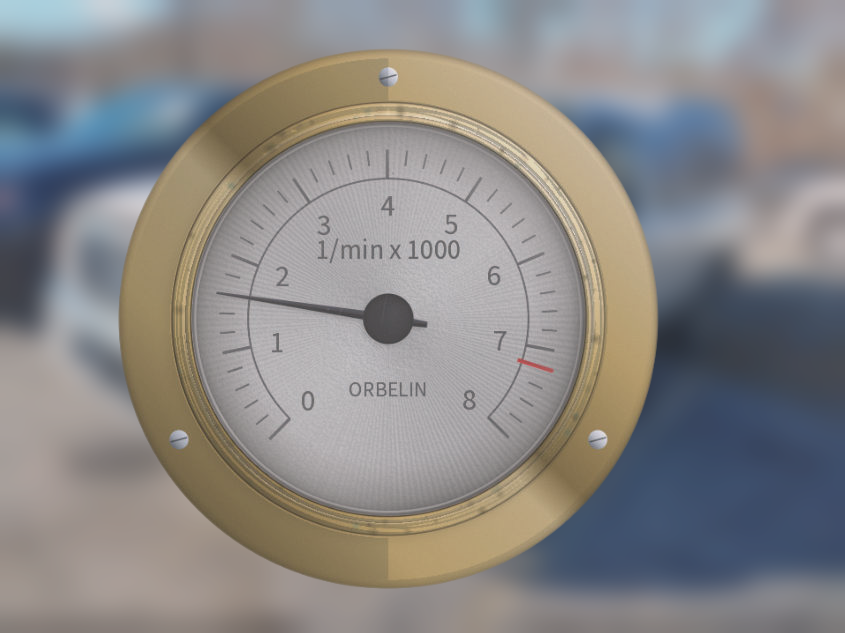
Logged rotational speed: 1600; rpm
